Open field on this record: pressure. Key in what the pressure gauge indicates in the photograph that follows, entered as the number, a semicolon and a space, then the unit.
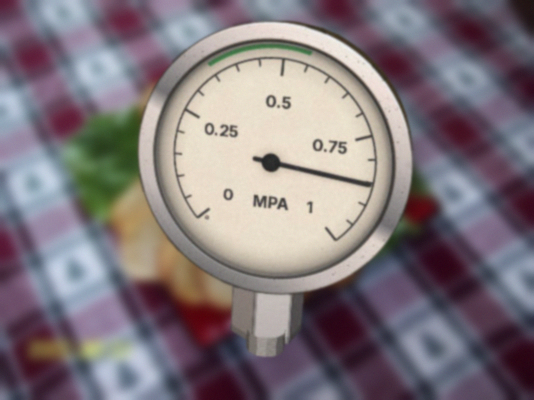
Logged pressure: 0.85; MPa
